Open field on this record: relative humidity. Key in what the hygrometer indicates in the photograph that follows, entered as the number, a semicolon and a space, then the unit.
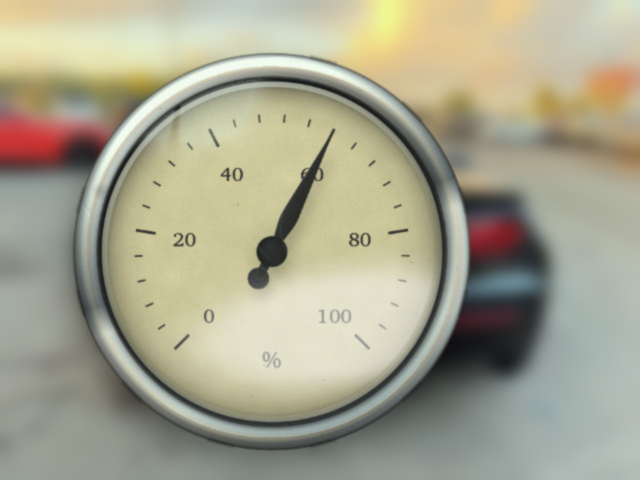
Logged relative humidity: 60; %
